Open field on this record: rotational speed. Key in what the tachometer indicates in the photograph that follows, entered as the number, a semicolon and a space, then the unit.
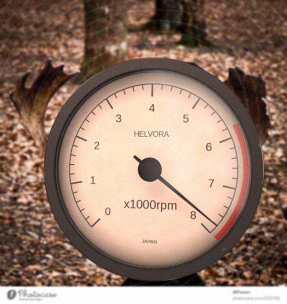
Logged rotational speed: 7800; rpm
